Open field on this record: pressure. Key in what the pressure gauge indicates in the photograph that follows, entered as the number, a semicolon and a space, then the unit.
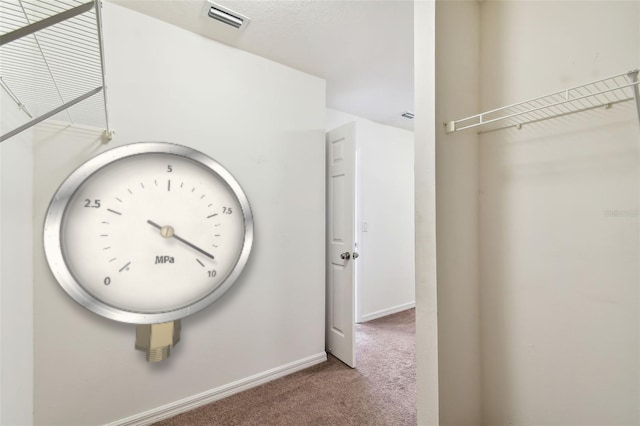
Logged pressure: 9.5; MPa
